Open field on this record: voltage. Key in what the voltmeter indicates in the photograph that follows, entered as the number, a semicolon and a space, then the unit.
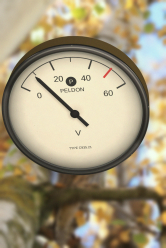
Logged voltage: 10; V
